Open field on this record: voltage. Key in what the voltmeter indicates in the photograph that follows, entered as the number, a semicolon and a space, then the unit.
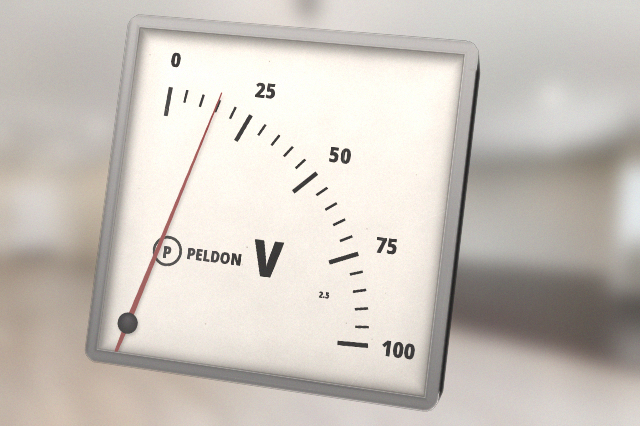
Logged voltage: 15; V
